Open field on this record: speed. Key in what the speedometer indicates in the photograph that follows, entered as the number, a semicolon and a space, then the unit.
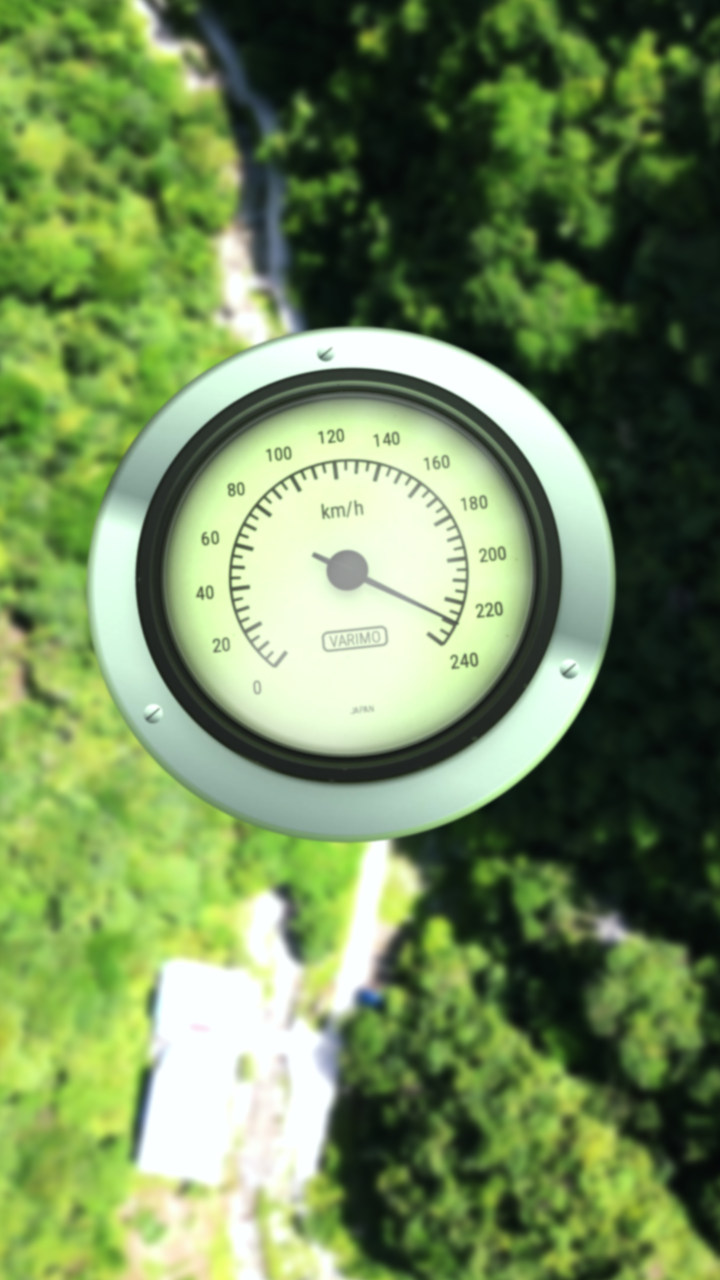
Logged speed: 230; km/h
